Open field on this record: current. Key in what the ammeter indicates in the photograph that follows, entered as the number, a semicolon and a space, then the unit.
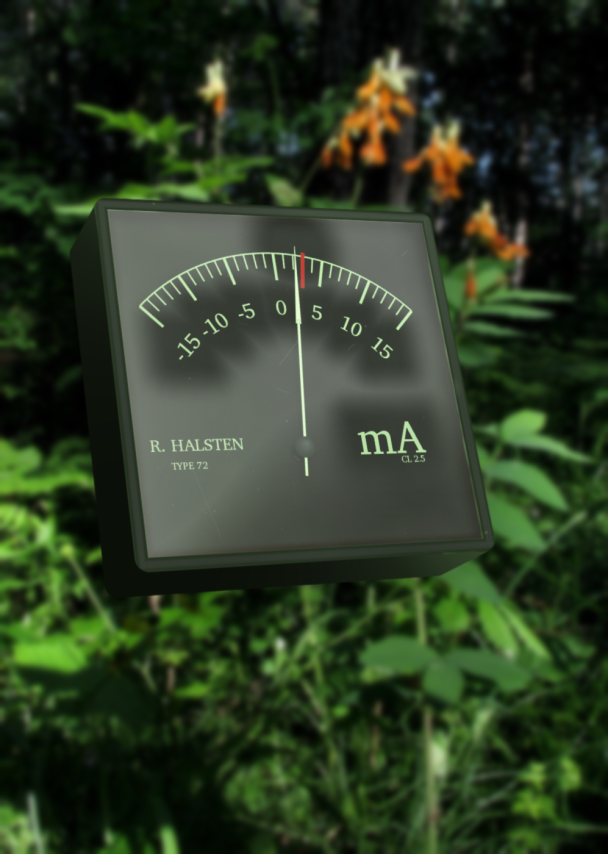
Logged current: 2; mA
